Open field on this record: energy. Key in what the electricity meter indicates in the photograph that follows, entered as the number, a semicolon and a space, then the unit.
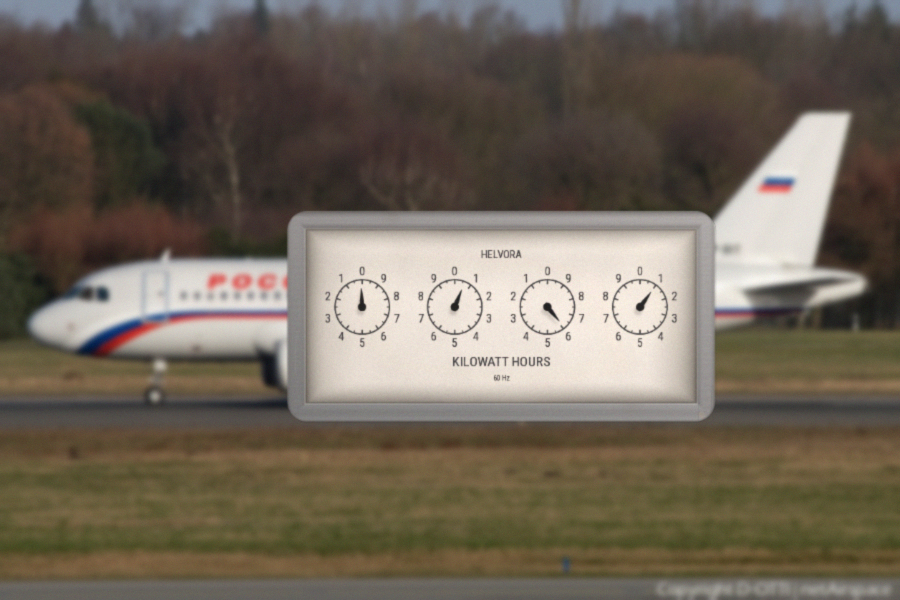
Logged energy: 61; kWh
